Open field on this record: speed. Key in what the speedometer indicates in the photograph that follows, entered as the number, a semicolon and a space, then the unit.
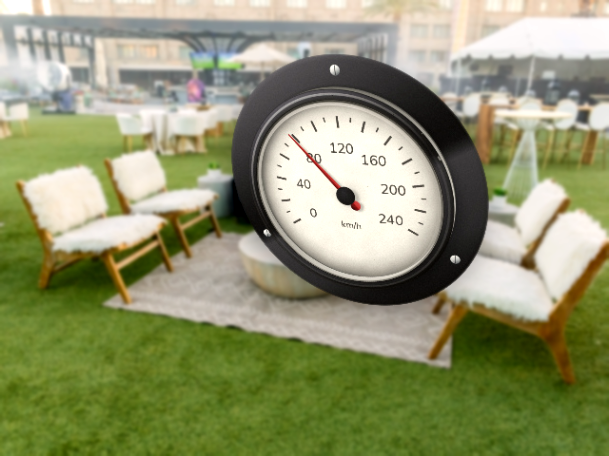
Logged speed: 80; km/h
